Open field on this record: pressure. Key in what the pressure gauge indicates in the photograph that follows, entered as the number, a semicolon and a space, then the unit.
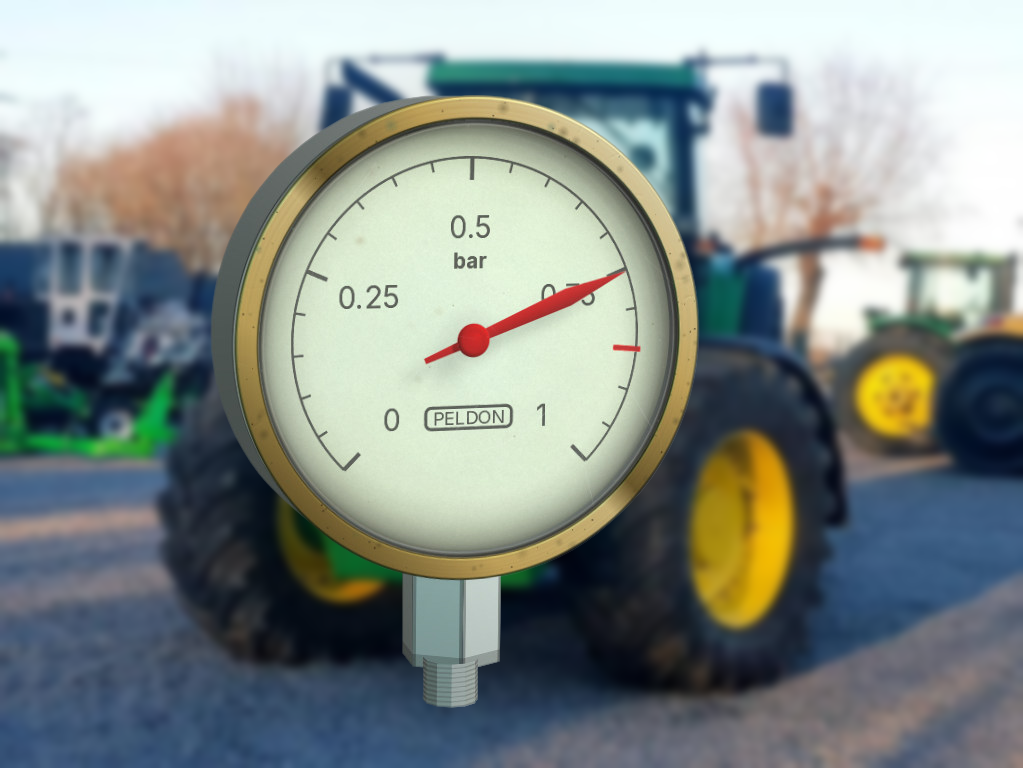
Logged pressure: 0.75; bar
